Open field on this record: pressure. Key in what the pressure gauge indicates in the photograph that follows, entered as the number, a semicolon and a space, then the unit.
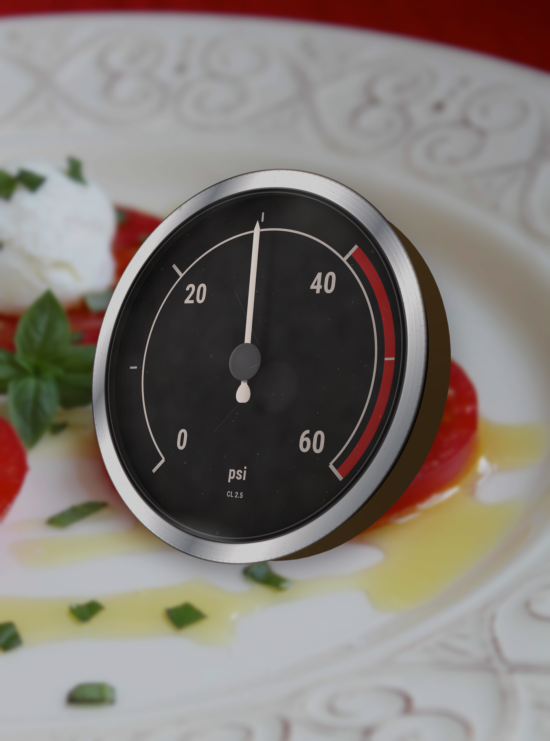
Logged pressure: 30; psi
